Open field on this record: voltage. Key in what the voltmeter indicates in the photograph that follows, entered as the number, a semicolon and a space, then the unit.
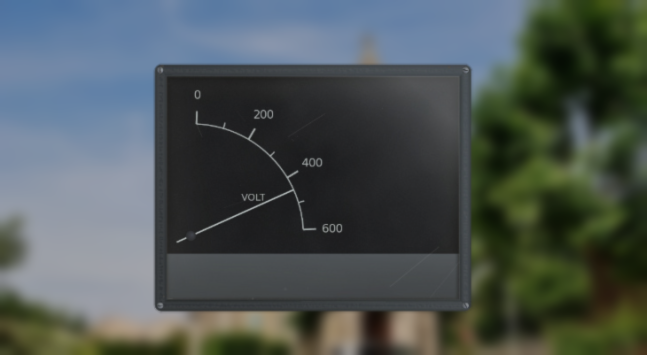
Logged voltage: 450; V
